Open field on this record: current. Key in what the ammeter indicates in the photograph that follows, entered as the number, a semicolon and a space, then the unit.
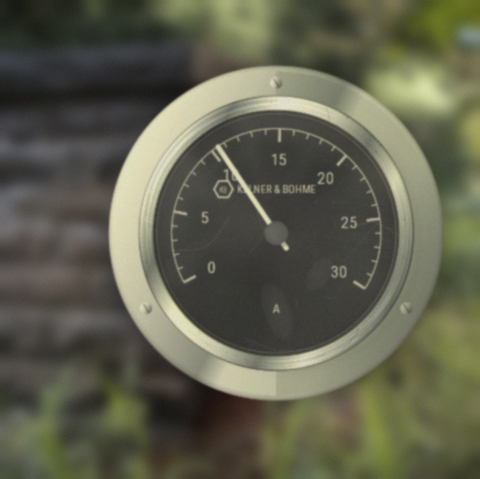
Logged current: 10.5; A
